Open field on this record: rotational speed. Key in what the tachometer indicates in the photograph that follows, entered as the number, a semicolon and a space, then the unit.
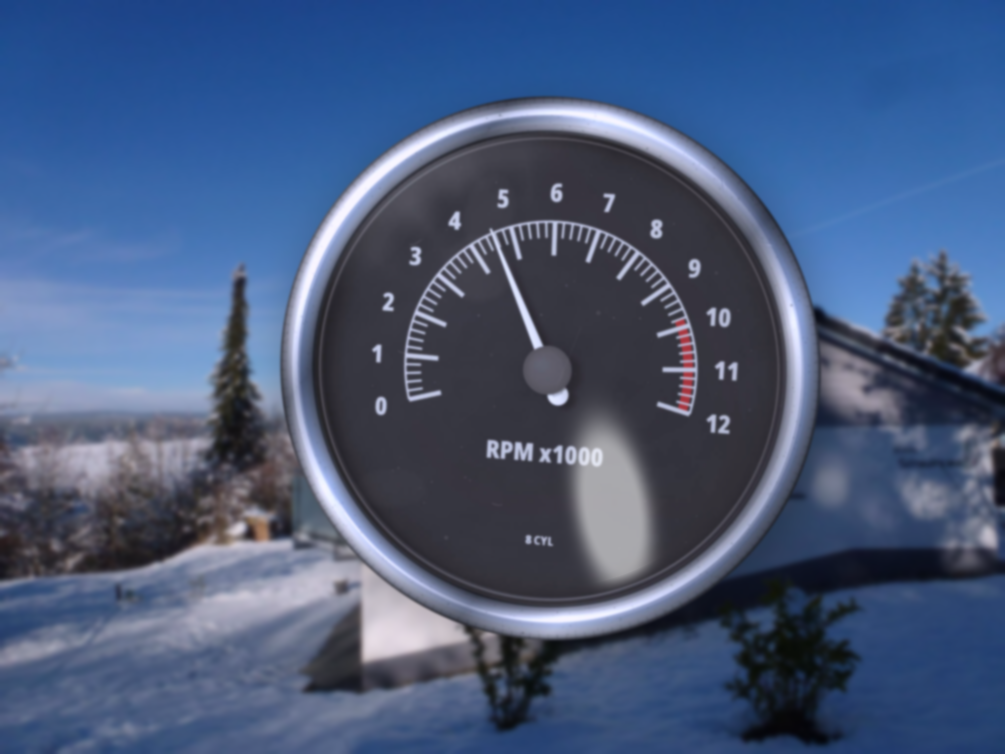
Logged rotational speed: 4600; rpm
